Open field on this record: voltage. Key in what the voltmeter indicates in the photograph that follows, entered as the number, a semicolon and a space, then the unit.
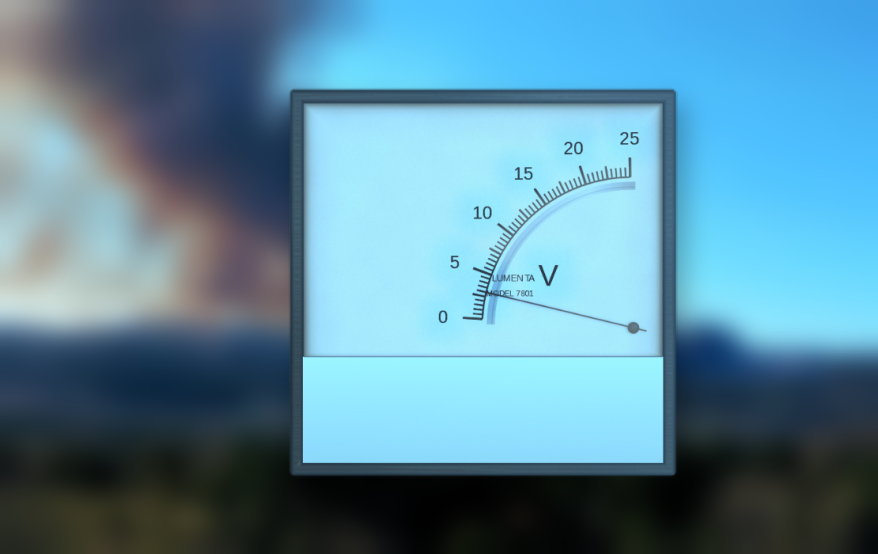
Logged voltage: 3; V
